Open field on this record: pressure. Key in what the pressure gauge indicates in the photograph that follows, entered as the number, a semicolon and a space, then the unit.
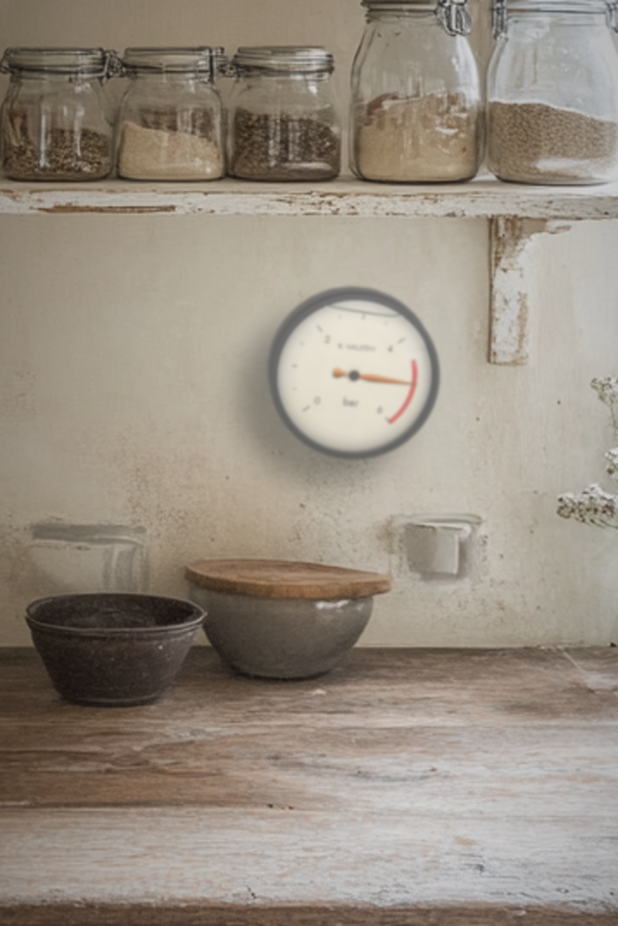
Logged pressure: 5; bar
